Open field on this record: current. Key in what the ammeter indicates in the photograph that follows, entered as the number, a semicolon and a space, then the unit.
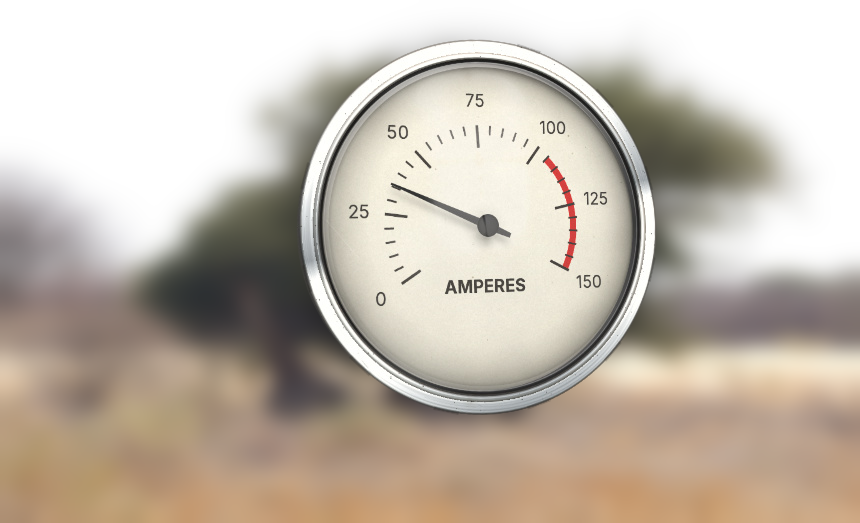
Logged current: 35; A
